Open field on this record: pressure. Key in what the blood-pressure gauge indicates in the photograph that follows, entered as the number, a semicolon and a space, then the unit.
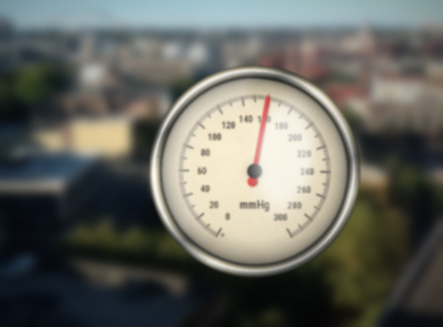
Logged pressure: 160; mmHg
